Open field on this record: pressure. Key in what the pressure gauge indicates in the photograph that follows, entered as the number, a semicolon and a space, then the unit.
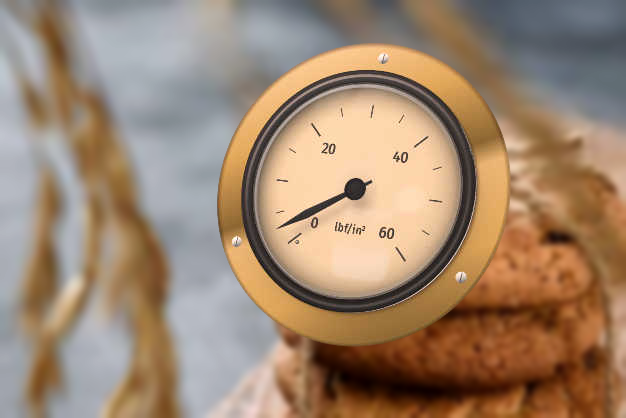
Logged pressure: 2.5; psi
